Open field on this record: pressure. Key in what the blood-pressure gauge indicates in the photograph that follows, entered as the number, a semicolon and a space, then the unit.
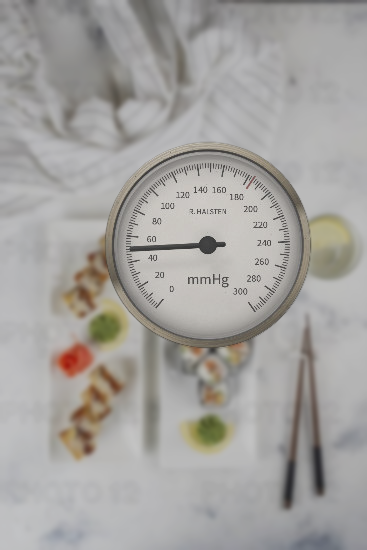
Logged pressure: 50; mmHg
